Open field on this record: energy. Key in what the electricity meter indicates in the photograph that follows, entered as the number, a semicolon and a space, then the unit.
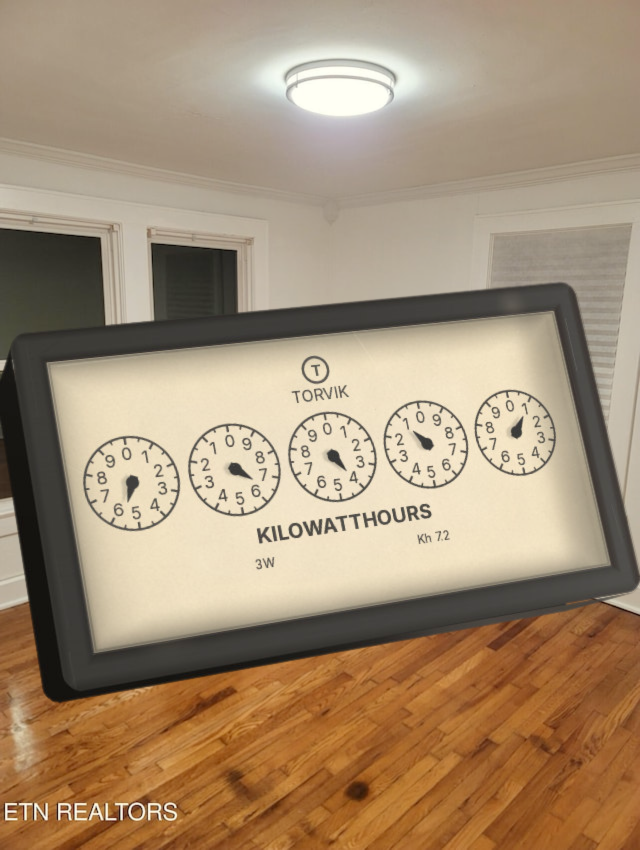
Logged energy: 56411; kWh
